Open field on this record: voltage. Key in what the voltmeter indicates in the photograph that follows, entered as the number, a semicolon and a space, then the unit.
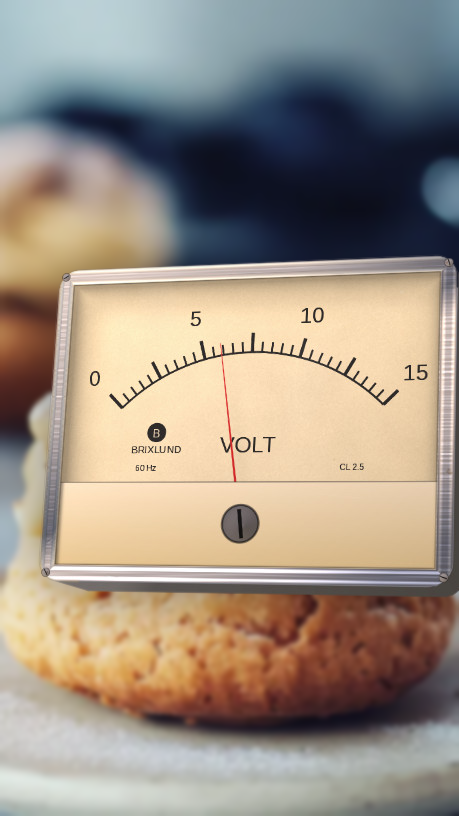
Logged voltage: 6; V
